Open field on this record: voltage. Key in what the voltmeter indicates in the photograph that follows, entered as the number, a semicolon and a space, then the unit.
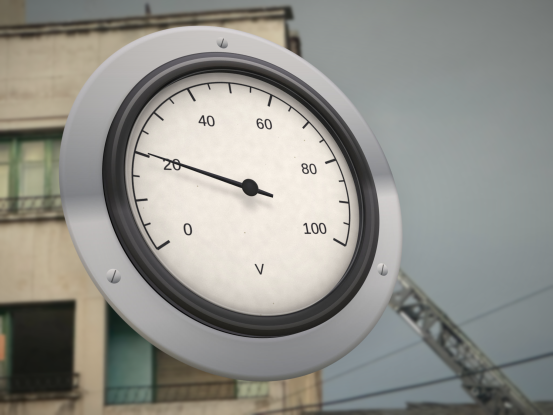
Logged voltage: 20; V
